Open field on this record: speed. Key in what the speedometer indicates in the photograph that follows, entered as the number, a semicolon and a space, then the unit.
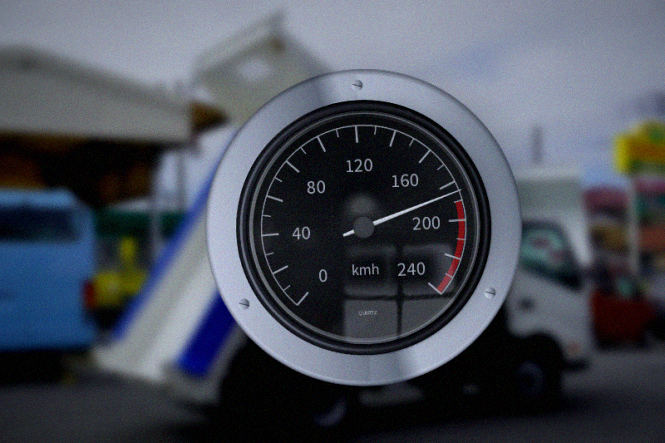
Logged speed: 185; km/h
